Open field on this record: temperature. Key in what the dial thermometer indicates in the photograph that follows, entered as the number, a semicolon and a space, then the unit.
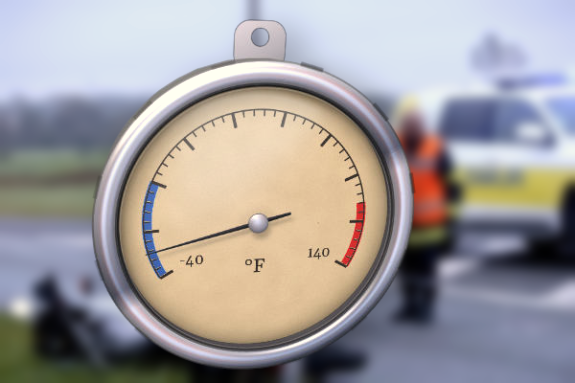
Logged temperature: -28; °F
